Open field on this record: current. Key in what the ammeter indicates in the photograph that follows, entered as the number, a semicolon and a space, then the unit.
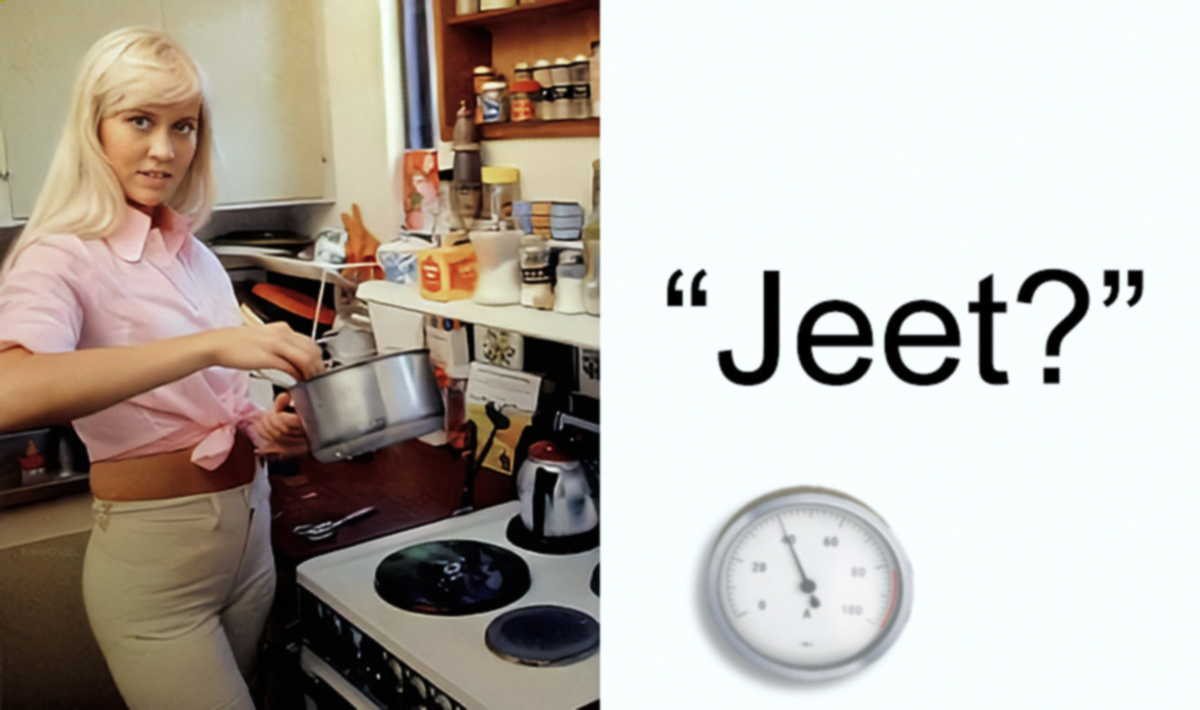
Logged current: 40; A
